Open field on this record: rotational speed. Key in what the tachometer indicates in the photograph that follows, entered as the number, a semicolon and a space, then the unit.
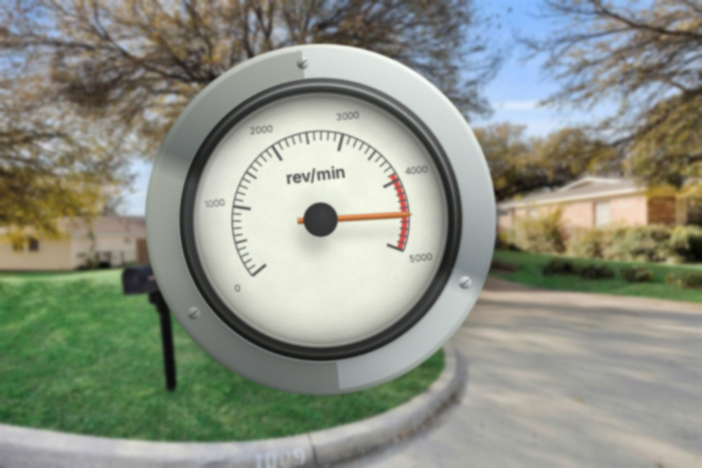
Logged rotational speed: 4500; rpm
